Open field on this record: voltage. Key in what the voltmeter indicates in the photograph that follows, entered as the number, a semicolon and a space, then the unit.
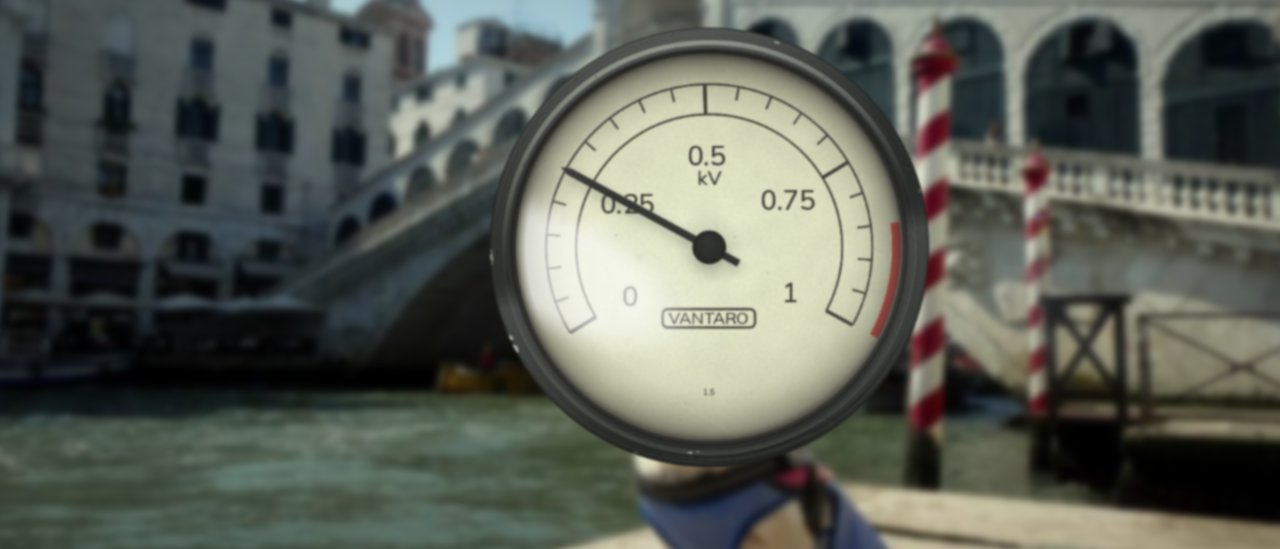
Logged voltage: 0.25; kV
